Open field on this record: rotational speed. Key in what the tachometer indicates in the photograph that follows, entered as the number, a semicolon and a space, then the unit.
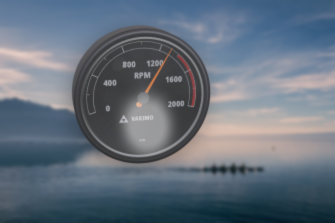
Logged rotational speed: 1300; rpm
